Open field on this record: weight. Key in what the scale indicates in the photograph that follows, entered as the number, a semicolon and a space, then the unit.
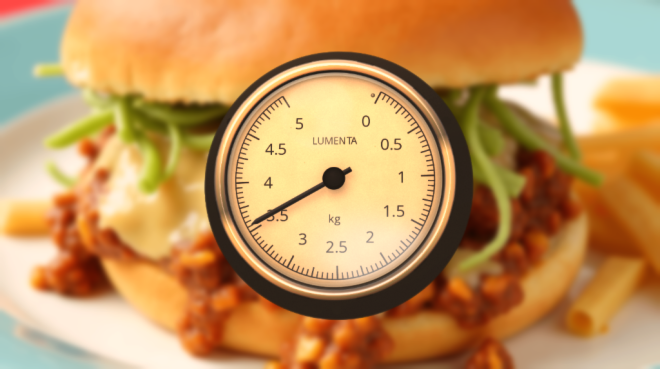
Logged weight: 3.55; kg
